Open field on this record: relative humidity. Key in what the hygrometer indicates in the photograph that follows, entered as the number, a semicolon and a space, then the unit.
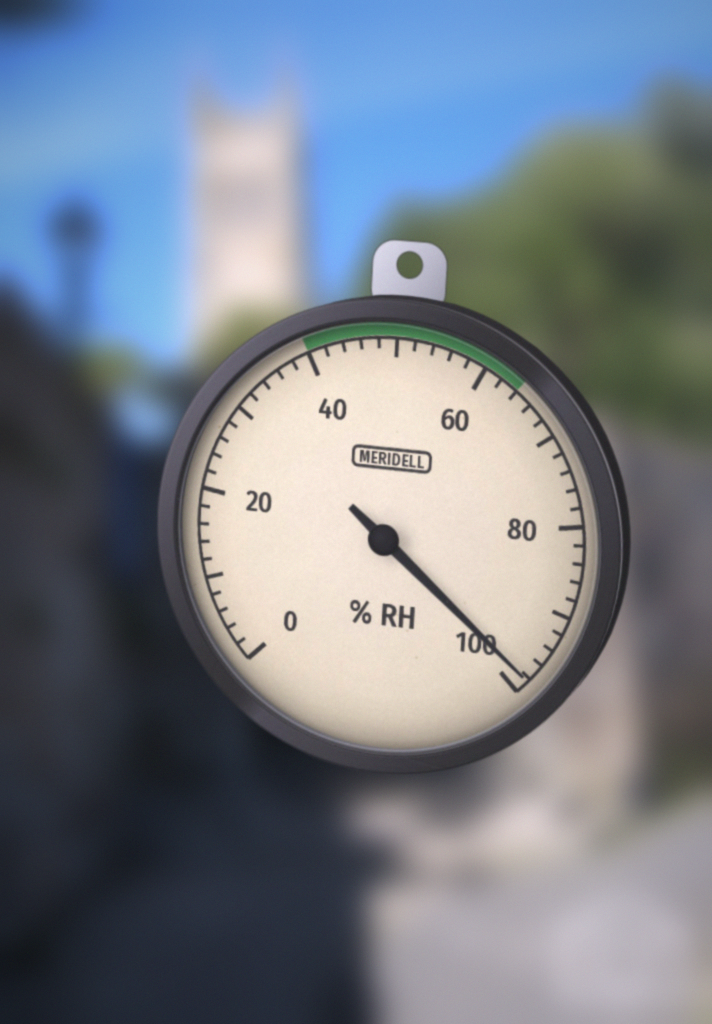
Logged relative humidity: 98; %
